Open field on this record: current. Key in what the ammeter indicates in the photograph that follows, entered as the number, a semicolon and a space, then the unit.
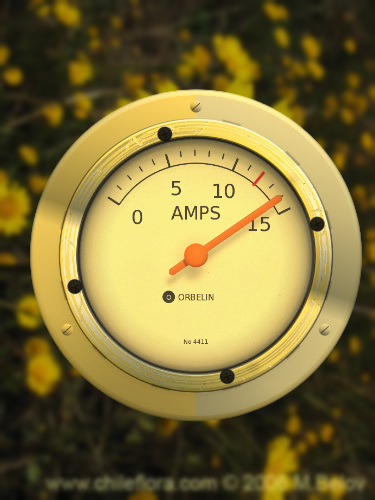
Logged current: 14; A
